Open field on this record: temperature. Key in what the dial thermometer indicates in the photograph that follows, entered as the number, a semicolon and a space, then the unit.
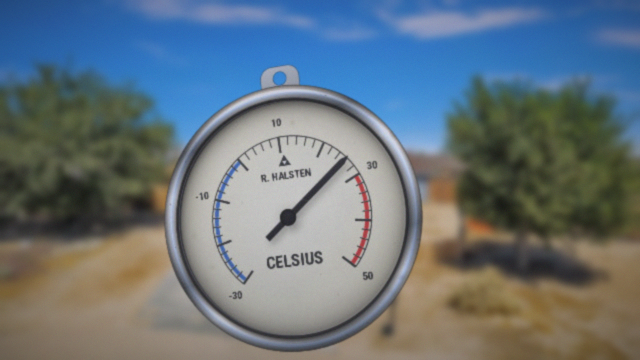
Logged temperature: 26; °C
